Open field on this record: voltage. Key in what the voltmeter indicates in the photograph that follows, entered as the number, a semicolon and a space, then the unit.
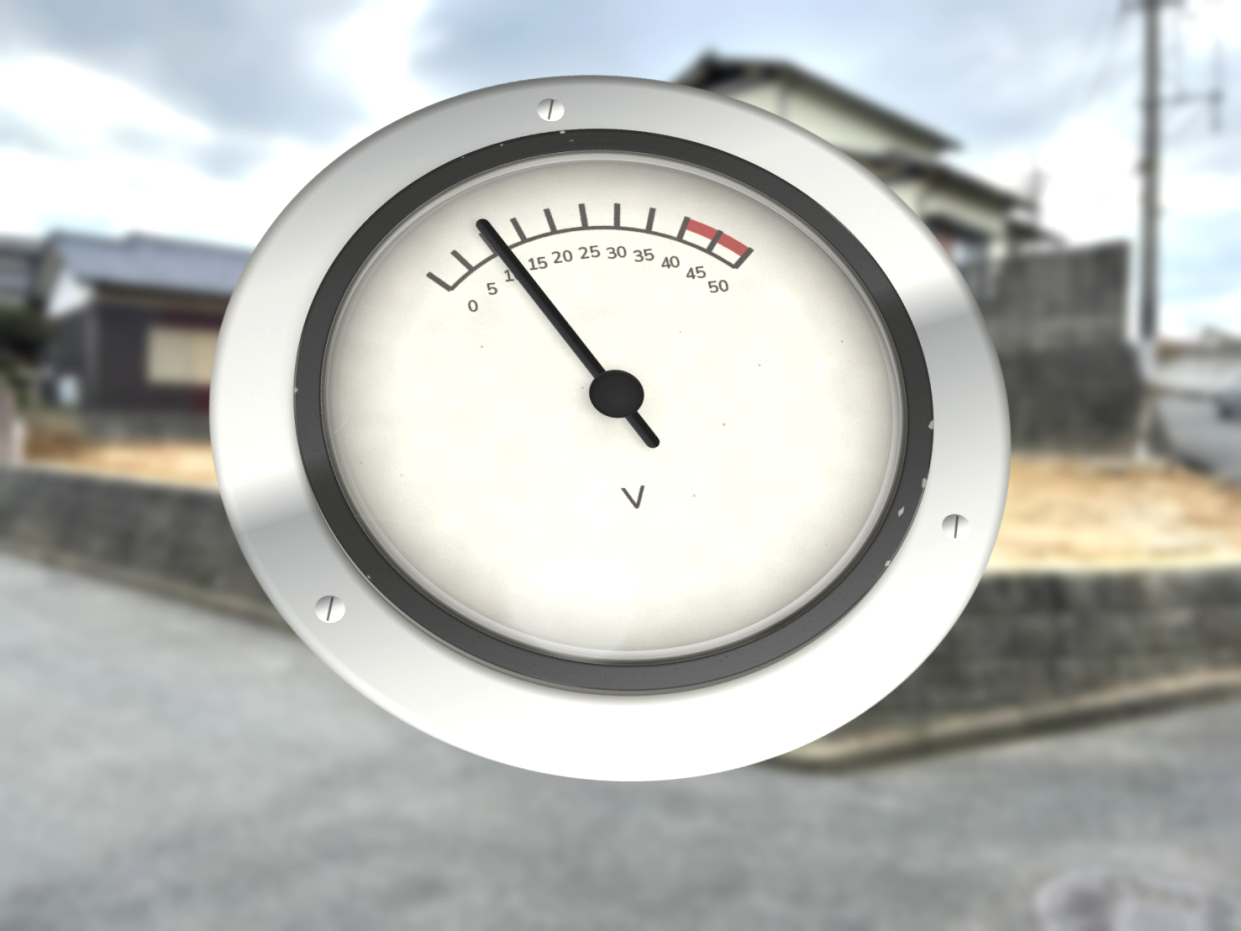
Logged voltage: 10; V
